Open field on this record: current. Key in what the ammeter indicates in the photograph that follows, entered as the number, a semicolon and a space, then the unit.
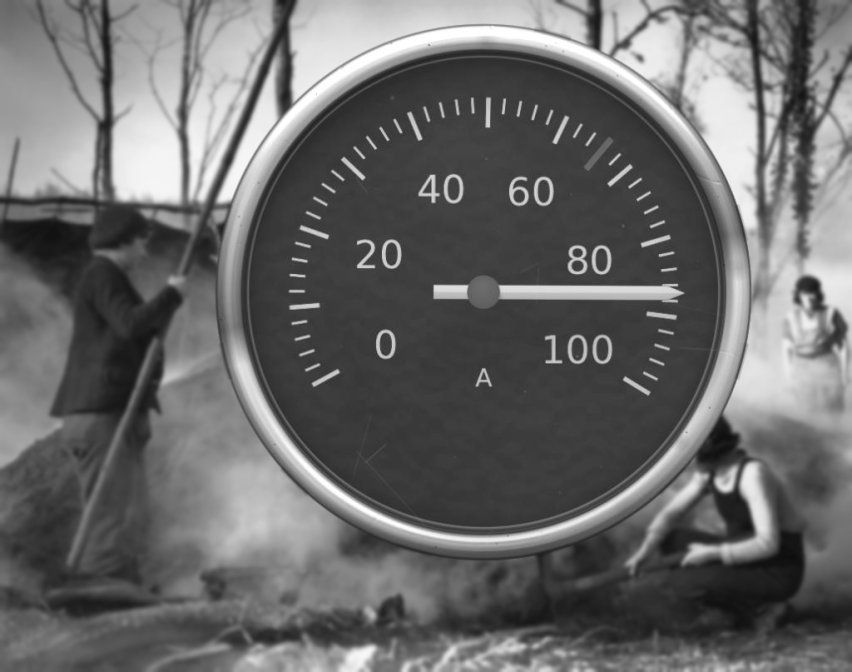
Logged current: 87; A
